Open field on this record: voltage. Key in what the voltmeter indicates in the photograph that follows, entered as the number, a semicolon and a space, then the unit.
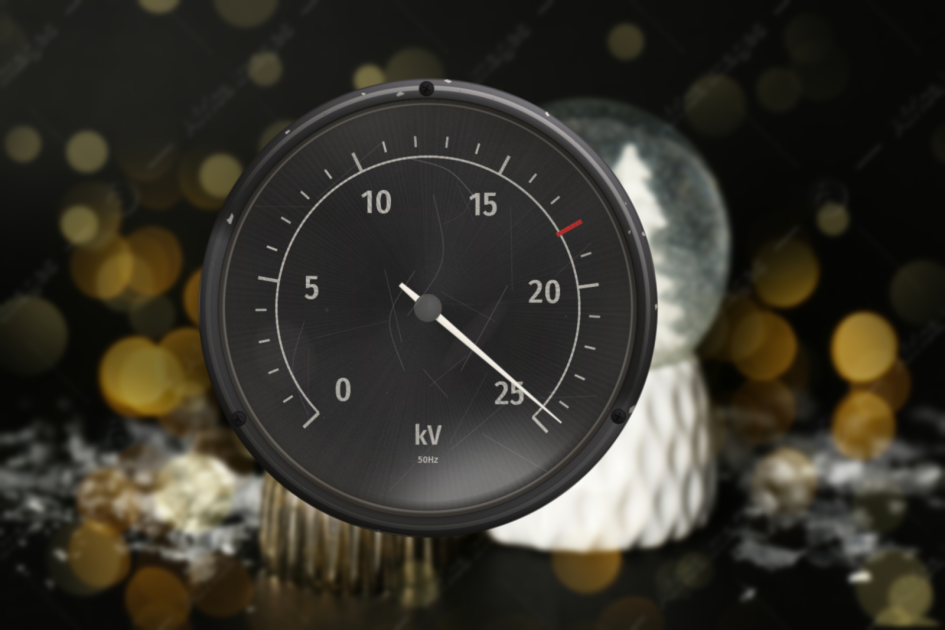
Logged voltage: 24.5; kV
